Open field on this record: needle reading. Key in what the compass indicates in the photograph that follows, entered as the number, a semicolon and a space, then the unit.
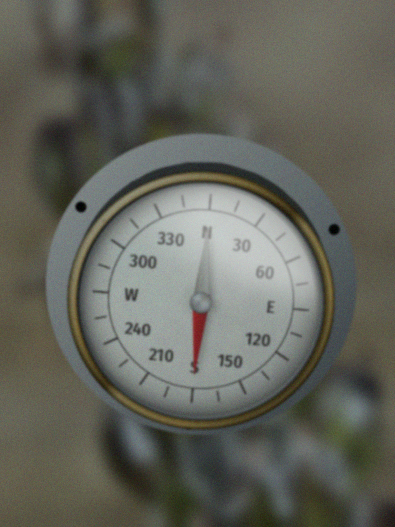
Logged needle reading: 180; °
